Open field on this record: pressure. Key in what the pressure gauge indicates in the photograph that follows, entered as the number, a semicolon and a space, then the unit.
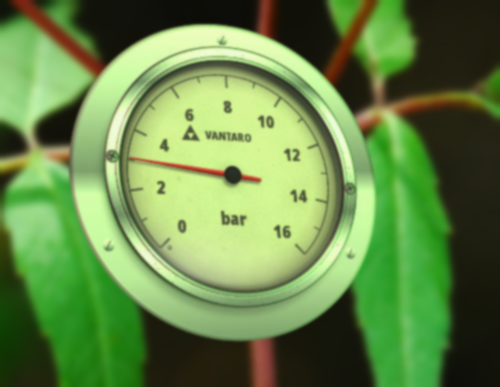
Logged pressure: 3; bar
